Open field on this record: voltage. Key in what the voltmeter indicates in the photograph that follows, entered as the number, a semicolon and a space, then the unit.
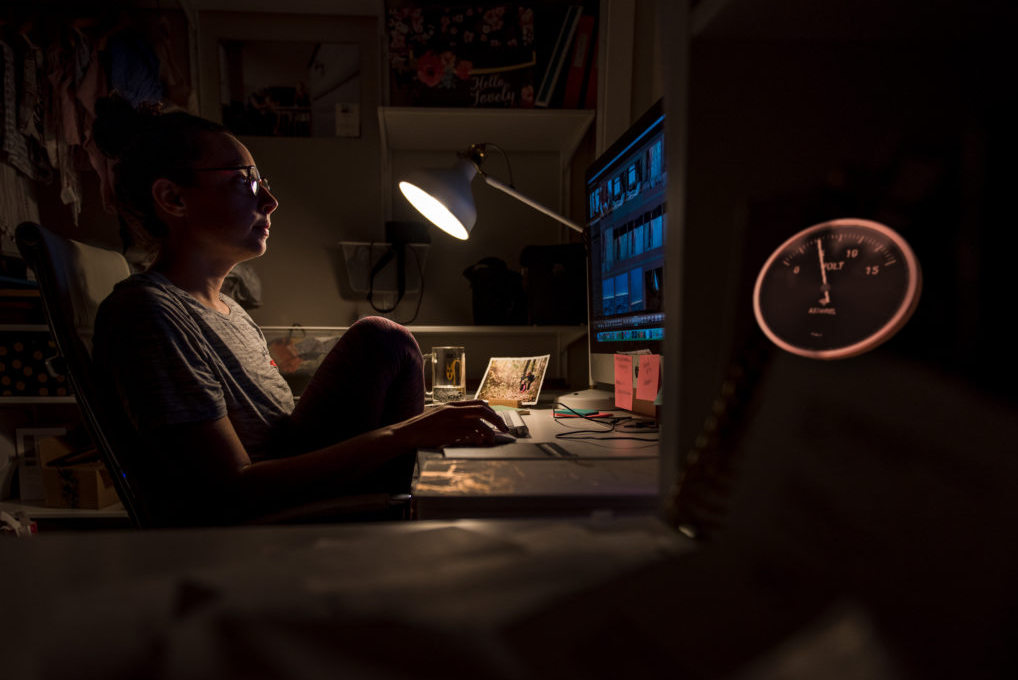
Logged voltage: 5; V
